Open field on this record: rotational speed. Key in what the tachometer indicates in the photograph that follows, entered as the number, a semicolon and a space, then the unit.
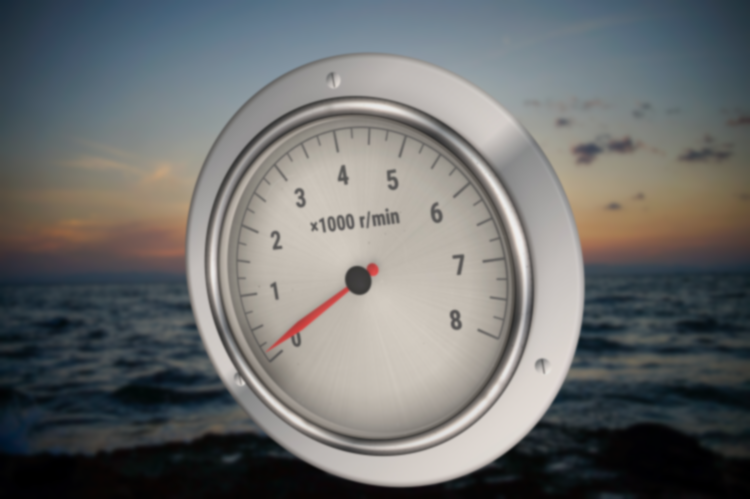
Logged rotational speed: 125; rpm
